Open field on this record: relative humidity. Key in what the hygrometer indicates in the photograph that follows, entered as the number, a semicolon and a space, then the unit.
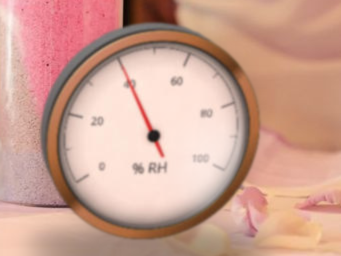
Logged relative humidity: 40; %
